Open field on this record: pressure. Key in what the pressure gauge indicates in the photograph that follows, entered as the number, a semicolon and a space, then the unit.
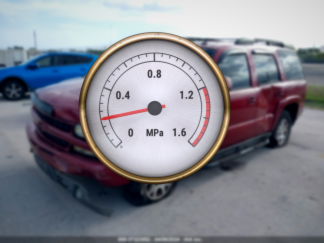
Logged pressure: 0.2; MPa
